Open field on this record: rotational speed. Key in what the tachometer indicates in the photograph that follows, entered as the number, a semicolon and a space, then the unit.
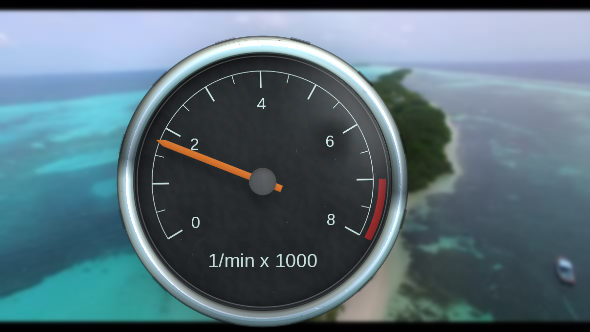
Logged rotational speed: 1750; rpm
